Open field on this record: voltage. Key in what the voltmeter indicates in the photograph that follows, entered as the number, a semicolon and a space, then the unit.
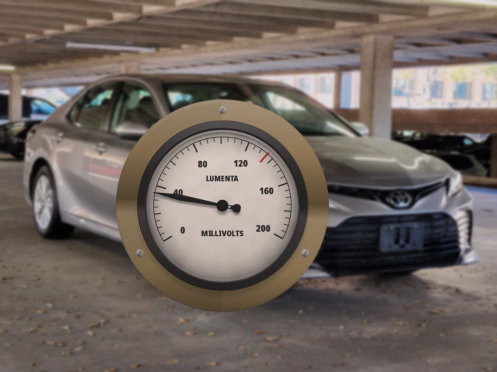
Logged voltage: 35; mV
